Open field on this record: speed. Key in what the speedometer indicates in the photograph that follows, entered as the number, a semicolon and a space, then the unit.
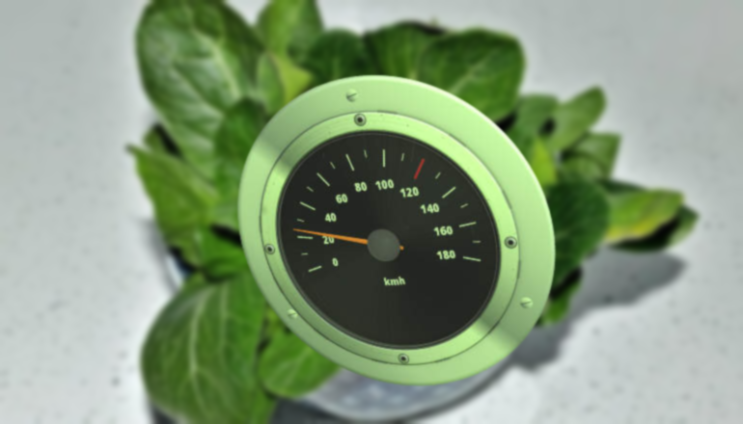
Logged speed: 25; km/h
